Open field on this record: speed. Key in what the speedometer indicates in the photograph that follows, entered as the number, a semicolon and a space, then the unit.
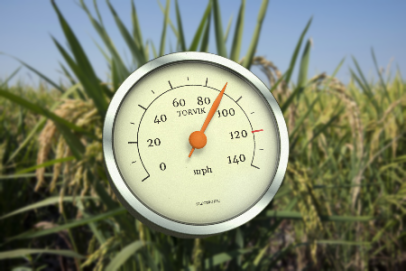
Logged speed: 90; mph
